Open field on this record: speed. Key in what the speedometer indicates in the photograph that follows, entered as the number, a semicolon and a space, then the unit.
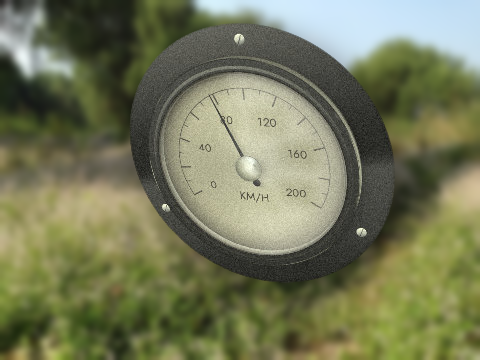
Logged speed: 80; km/h
